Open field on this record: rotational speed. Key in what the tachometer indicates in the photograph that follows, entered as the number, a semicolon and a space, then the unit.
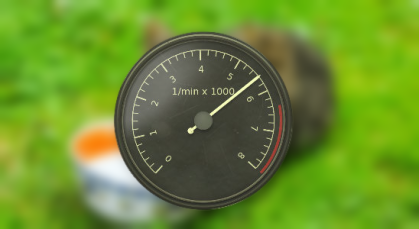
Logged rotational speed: 5600; rpm
